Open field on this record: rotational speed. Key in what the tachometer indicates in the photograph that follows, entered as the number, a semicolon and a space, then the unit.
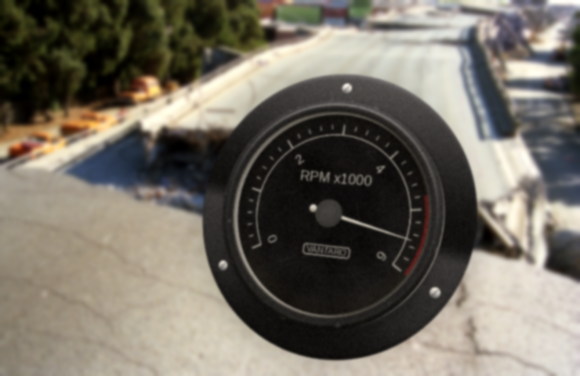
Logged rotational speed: 5500; rpm
